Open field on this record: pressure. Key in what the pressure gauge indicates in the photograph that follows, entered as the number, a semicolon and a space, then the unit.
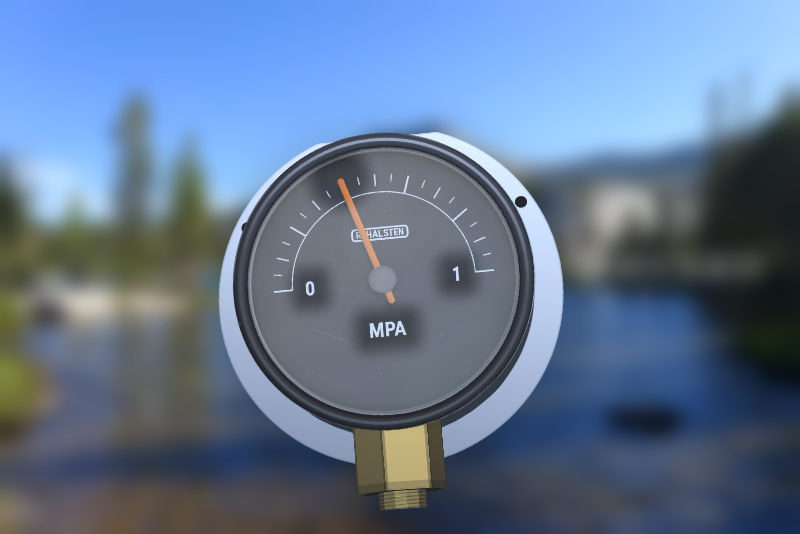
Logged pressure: 0.4; MPa
